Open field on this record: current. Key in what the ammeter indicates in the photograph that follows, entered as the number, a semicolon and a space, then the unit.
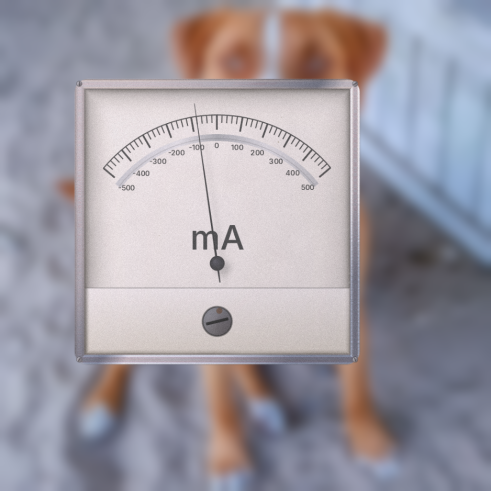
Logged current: -80; mA
